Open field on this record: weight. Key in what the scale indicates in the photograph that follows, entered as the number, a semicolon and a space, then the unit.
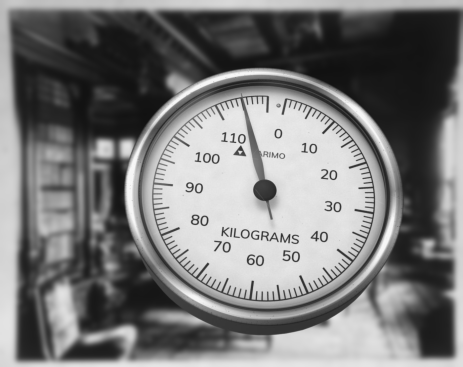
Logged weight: 115; kg
